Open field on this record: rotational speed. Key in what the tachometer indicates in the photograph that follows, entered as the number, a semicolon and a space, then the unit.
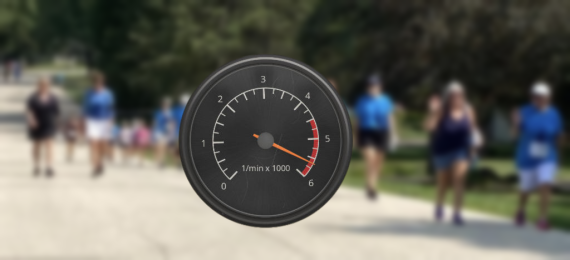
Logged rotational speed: 5625; rpm
